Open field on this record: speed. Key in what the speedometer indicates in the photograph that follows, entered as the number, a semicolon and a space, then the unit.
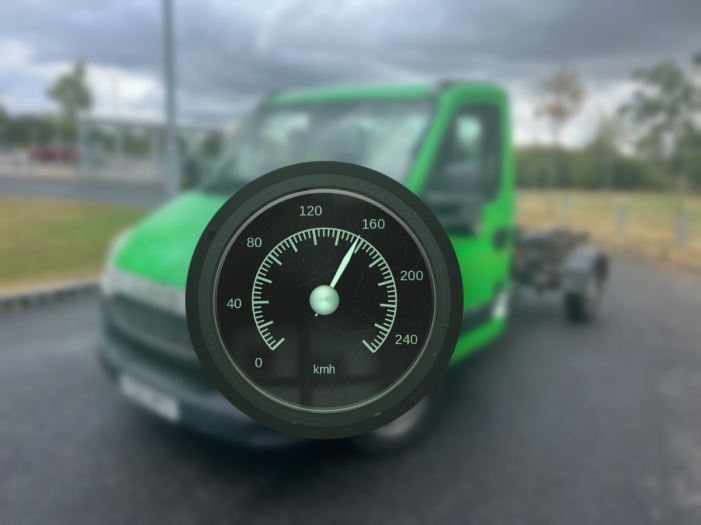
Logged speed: 156; km/h
